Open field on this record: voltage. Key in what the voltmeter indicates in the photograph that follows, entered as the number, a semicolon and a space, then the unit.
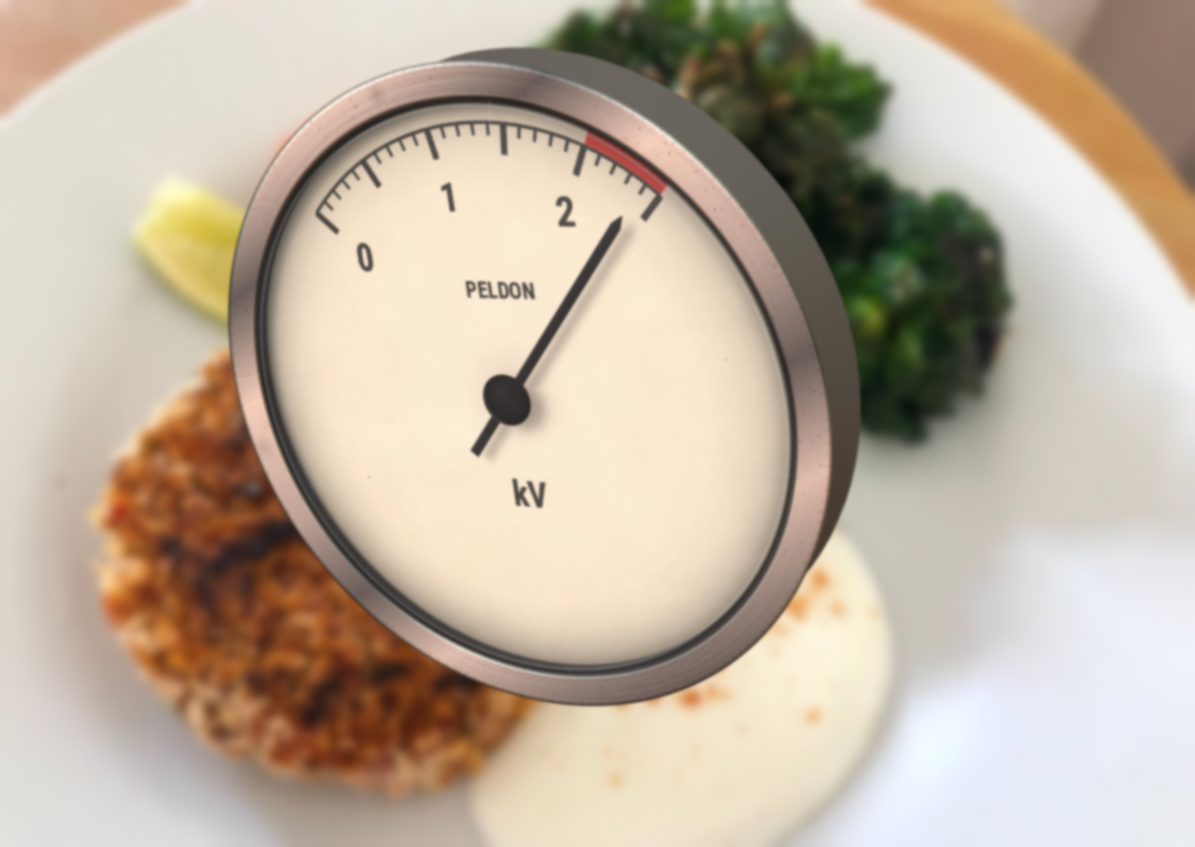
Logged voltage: 2.4; kV
